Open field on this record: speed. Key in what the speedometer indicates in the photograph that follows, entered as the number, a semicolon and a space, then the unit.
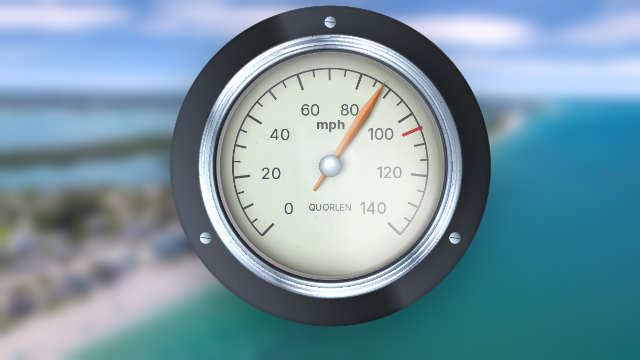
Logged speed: 87.5; mph
